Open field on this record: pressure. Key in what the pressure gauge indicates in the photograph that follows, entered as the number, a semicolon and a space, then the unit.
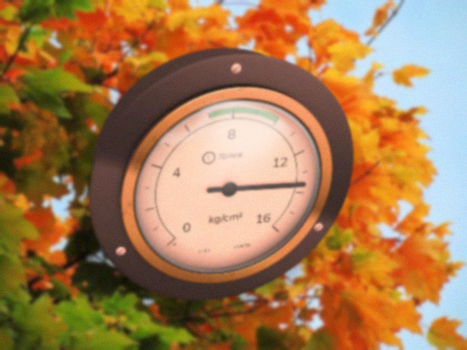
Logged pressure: 13.5; kg/cm²
